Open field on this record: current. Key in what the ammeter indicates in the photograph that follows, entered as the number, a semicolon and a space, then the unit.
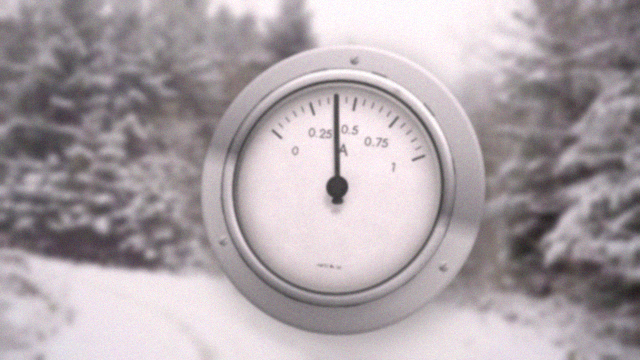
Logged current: 0.4; A
